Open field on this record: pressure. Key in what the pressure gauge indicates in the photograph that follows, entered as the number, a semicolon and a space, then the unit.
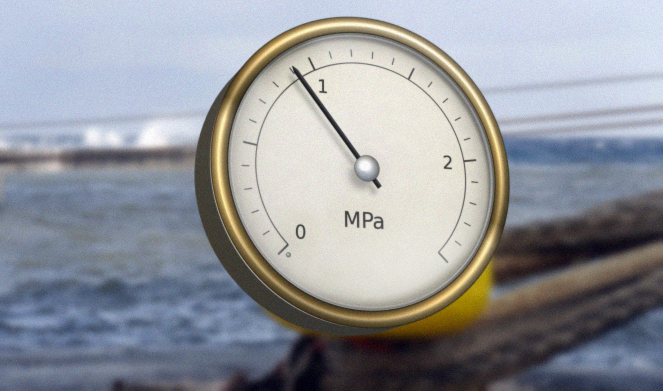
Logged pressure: 0.9; MPa
